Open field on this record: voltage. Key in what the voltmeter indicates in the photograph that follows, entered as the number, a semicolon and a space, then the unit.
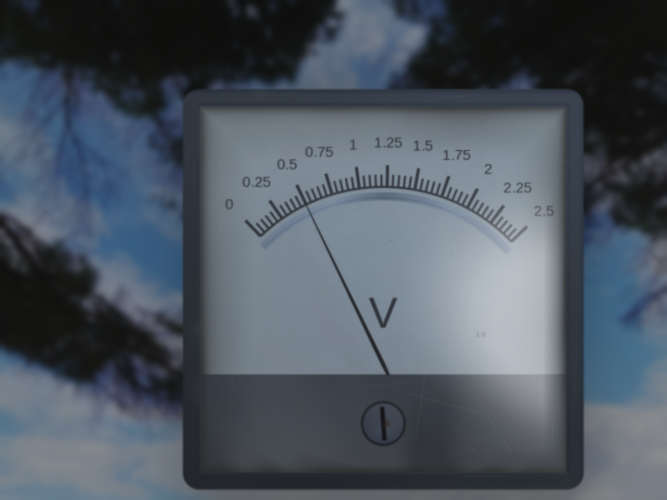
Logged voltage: 0.5; V
